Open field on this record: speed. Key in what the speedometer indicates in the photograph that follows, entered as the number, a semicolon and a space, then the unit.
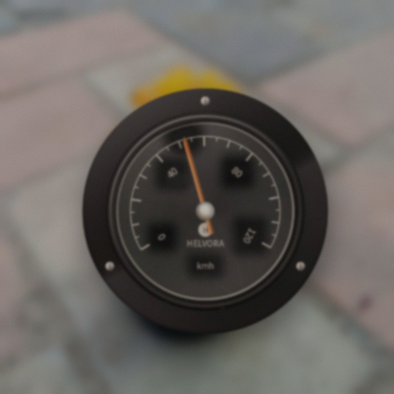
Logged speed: 52.5; km/h
